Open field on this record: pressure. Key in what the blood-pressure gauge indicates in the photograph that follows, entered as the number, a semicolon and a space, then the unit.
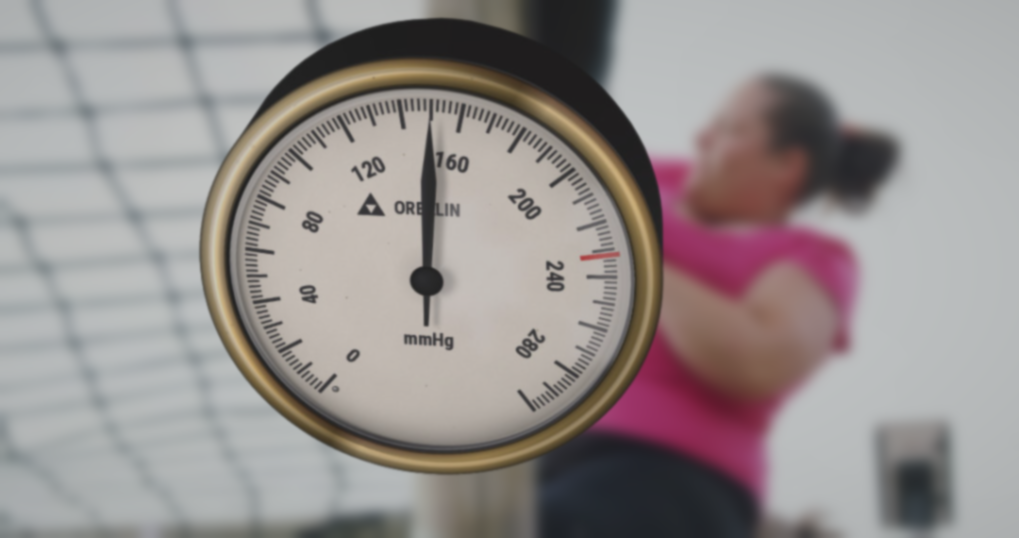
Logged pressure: 150; mmHg
